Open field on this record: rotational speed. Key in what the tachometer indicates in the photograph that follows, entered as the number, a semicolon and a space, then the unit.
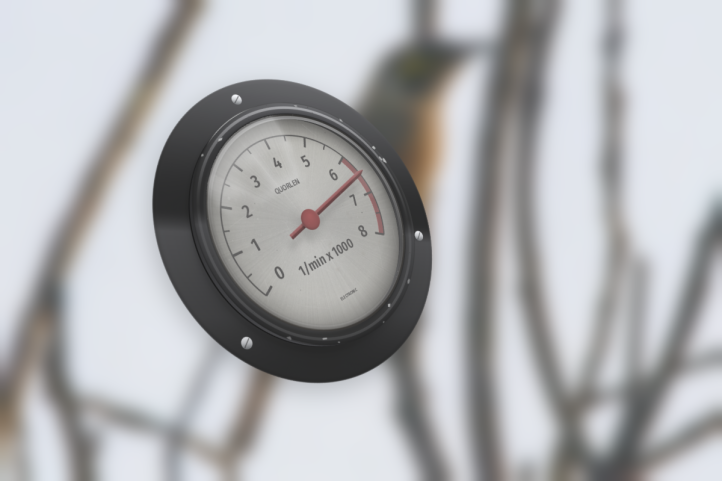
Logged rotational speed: 6500; rpm
